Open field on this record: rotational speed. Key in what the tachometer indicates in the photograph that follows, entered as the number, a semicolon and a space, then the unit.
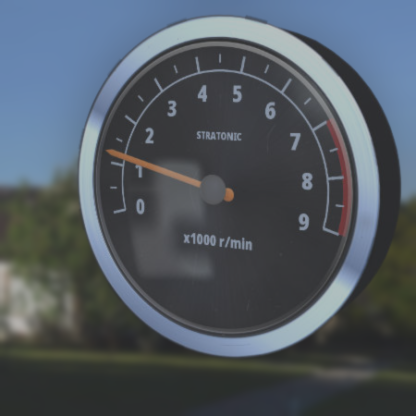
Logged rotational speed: 1250; rpm
